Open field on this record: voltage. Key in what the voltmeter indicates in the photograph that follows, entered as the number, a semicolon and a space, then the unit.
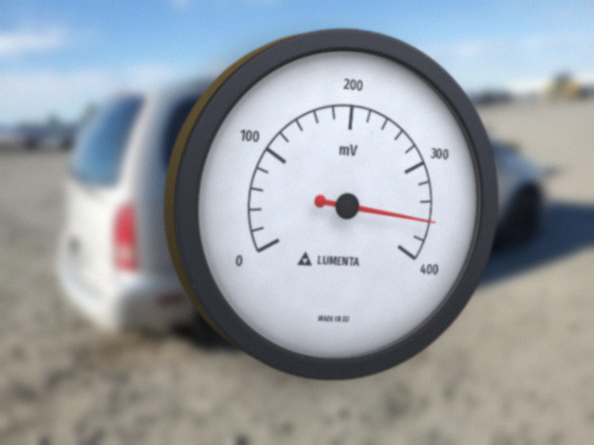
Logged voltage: 360; mV
